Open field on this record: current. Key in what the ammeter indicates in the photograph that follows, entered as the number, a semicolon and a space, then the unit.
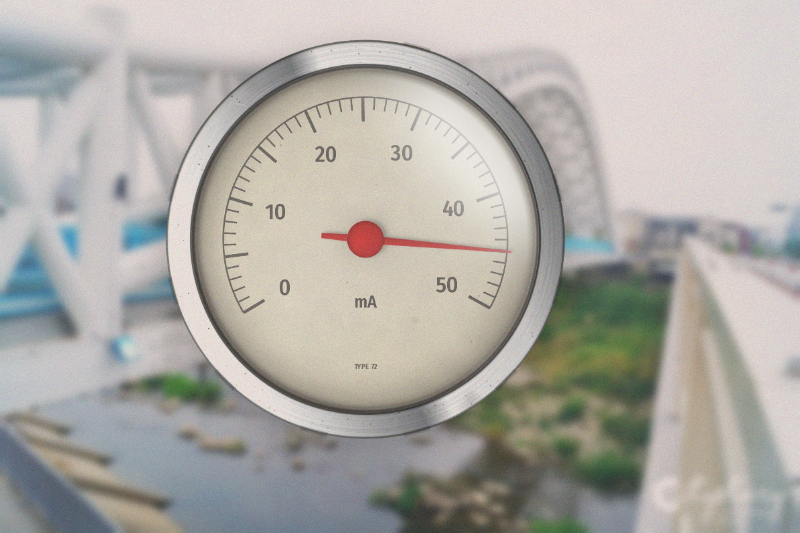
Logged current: 45; mA
